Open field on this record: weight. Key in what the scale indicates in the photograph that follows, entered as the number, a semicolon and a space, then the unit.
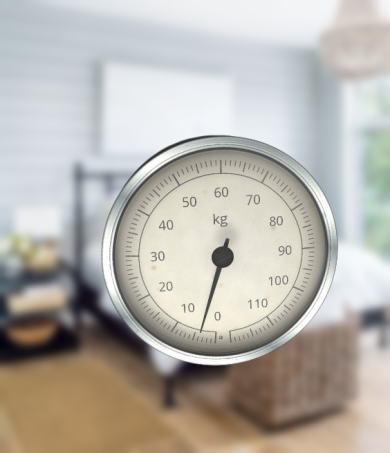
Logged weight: 4; kg
